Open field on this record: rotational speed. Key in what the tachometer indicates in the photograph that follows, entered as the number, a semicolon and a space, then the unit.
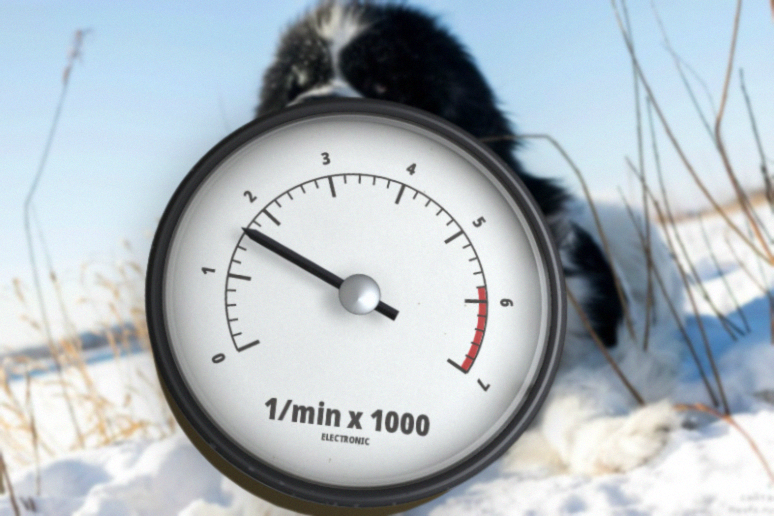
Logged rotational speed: 1600; rpm
